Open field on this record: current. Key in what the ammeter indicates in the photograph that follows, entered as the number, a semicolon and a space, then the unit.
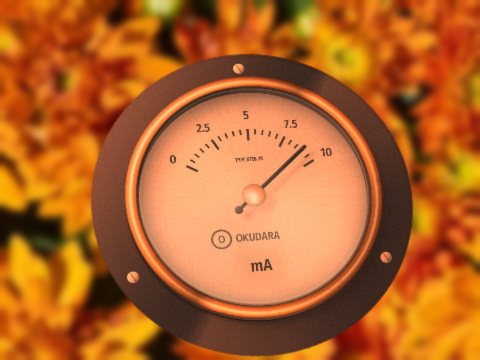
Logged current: 9; mA
